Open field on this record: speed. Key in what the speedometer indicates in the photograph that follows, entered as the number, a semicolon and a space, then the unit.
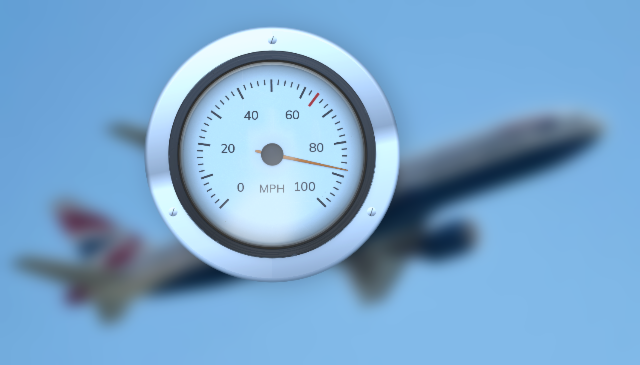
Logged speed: 88; mph
